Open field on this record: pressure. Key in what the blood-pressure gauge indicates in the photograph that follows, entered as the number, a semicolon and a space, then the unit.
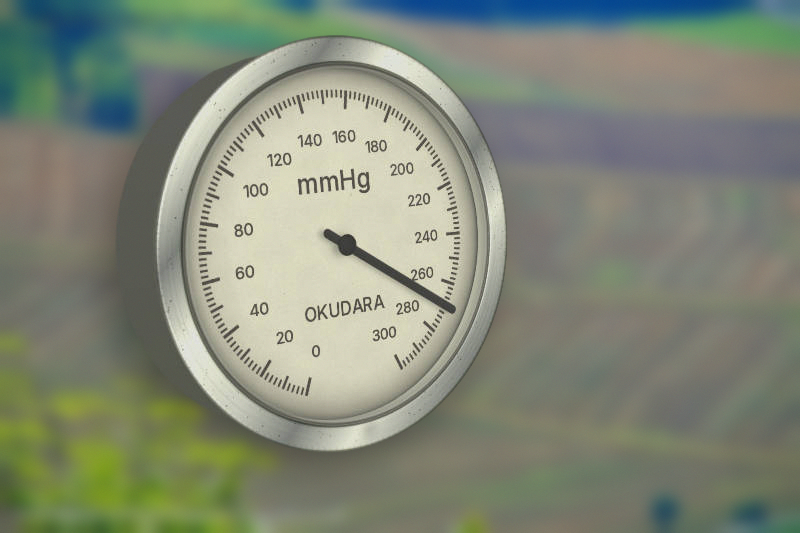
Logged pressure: 270; mmHg
